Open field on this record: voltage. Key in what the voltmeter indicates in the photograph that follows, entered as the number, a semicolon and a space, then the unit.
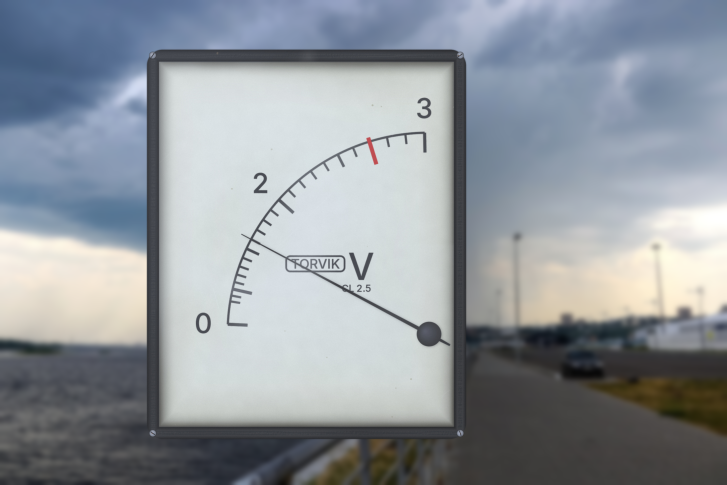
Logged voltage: 1.6; V
